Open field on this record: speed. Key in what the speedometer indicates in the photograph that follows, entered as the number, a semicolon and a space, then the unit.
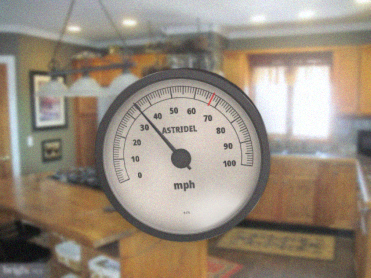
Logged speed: 35; mph
